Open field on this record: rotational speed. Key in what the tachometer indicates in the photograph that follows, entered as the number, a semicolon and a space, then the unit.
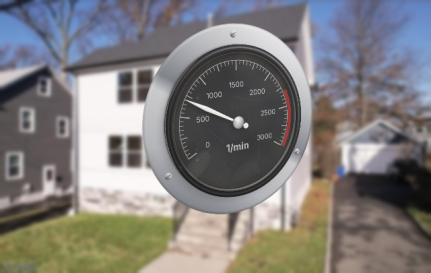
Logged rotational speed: 700; rpm
